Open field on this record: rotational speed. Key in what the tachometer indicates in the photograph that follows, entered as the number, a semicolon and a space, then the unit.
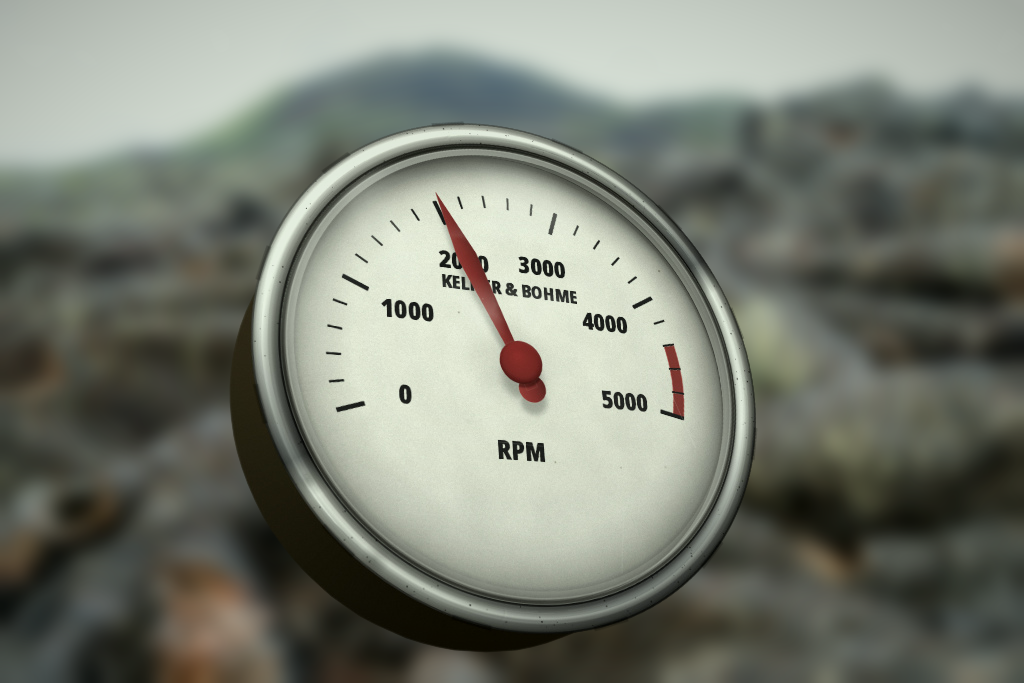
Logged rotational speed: 2000; rpm
